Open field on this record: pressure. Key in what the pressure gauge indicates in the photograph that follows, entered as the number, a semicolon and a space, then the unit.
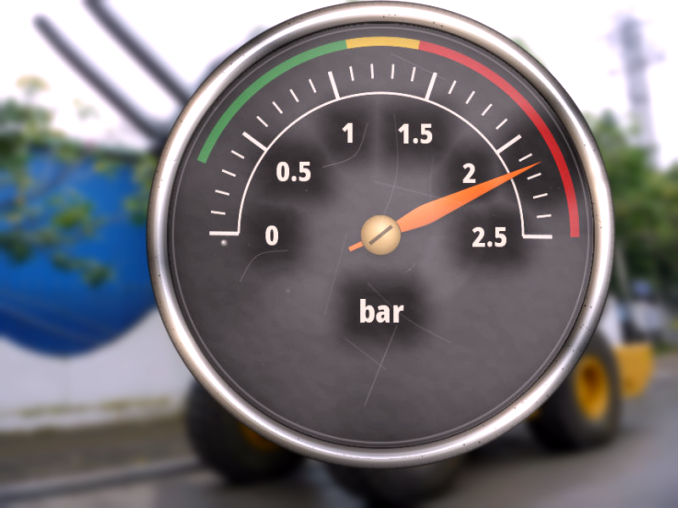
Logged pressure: 2.15; bar
